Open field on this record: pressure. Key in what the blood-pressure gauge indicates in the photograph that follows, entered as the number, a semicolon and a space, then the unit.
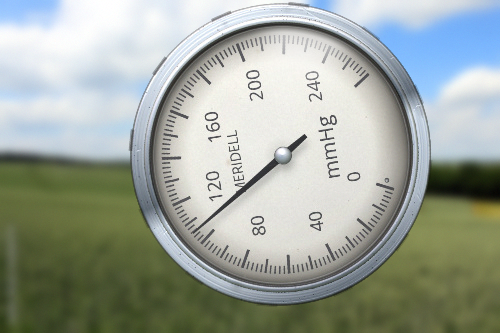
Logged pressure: 106; mmHg
